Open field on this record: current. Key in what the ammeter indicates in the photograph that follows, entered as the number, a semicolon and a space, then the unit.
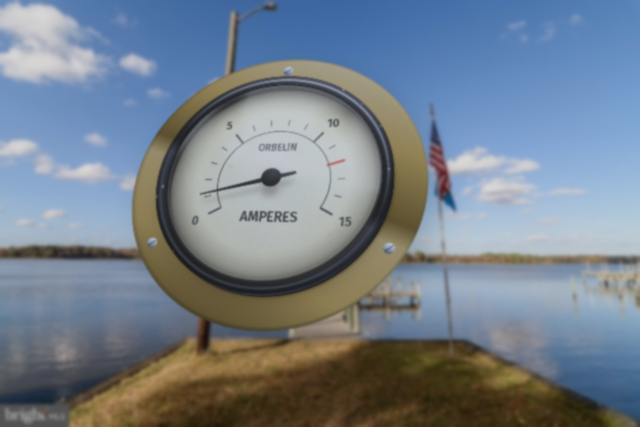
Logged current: 1; A
